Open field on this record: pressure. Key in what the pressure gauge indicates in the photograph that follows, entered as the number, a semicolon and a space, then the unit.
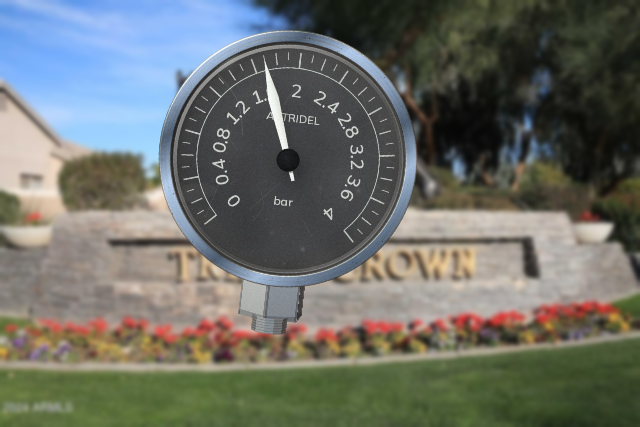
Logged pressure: 1.7; bar
